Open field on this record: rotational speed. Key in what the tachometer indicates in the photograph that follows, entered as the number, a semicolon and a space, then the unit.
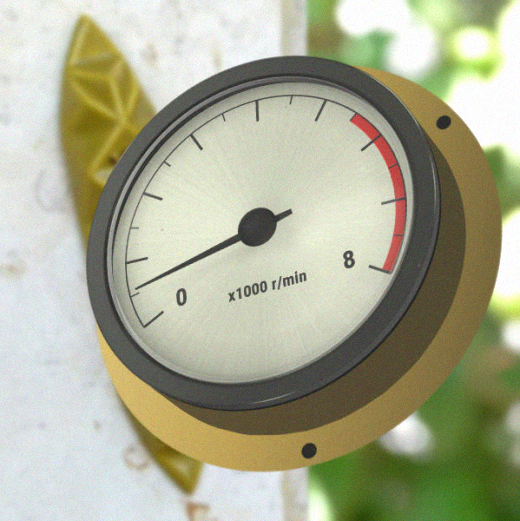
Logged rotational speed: 500; rpm
